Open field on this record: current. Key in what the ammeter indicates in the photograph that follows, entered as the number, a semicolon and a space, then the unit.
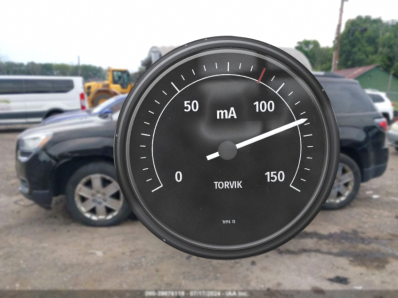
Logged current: 117.5; mA
